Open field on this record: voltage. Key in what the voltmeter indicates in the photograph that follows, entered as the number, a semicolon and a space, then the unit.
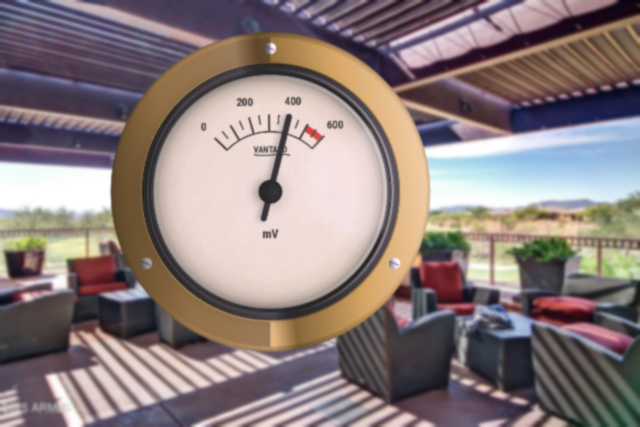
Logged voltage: 400; mV
